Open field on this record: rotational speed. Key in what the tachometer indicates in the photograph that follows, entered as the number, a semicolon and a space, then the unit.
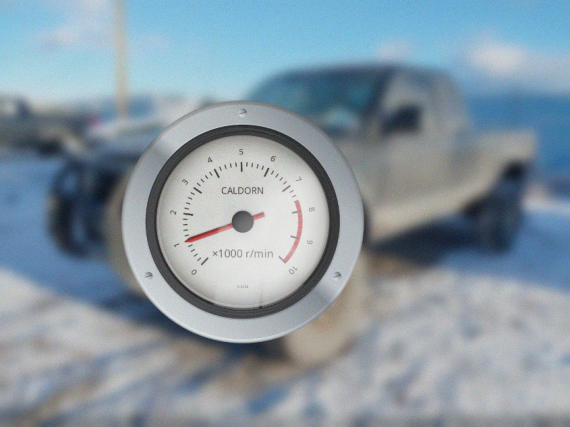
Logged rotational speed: 1000; rpm
